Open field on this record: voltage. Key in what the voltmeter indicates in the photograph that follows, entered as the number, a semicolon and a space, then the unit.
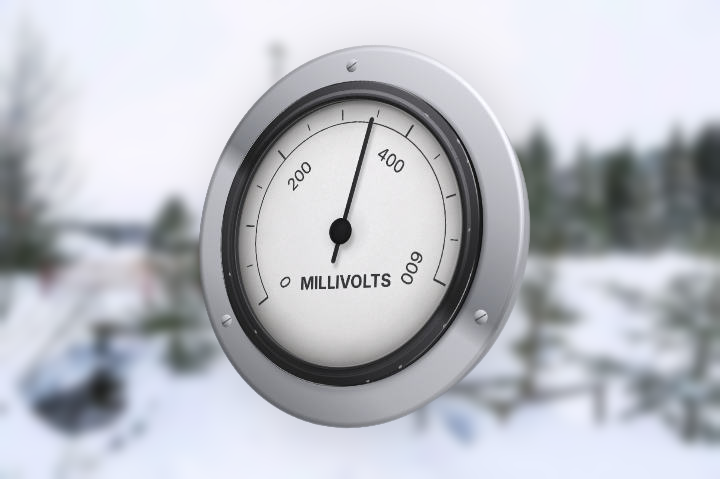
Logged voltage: 350; mV
